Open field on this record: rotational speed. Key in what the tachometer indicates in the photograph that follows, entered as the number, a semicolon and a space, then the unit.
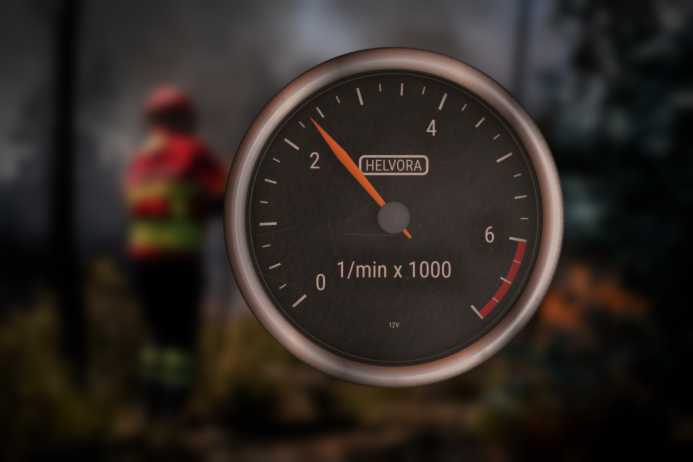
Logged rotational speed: 2375; rpm
